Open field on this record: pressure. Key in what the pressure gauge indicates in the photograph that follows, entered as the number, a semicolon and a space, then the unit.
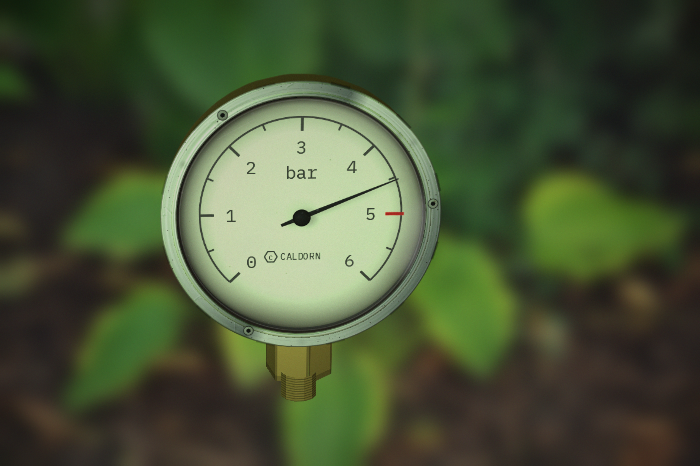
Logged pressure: 4.5; bar
